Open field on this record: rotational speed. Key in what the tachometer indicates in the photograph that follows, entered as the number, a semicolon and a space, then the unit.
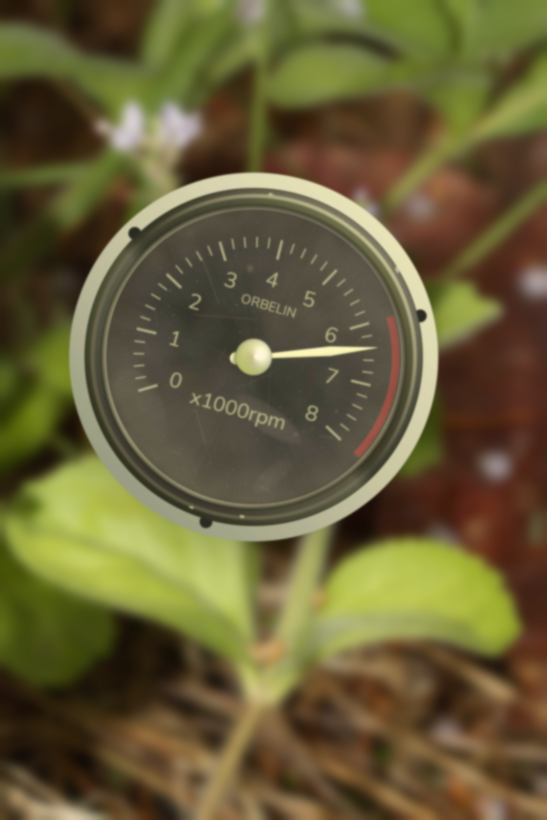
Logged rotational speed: 6400; rpm
